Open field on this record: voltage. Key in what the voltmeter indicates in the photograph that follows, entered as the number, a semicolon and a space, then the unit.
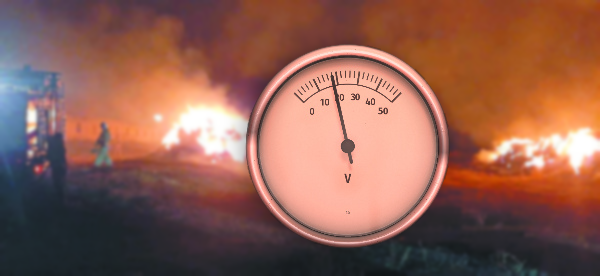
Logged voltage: 18; V
